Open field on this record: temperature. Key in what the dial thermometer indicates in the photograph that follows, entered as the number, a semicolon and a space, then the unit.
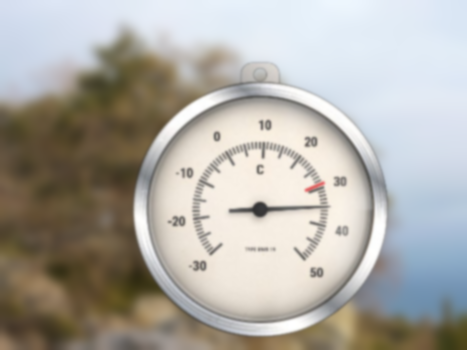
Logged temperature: 35; °C
